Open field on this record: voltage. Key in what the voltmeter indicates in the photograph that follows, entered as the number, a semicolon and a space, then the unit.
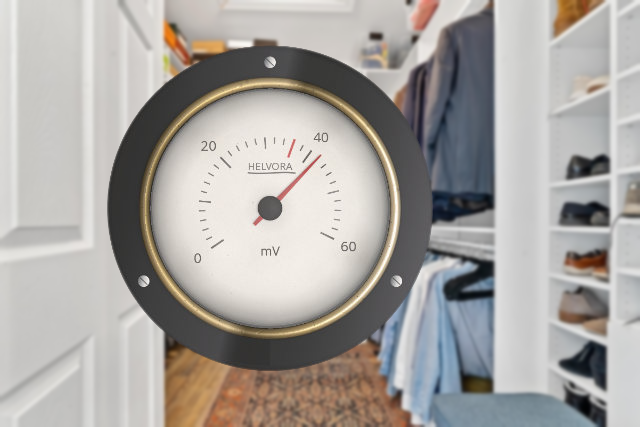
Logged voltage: 42; mV
